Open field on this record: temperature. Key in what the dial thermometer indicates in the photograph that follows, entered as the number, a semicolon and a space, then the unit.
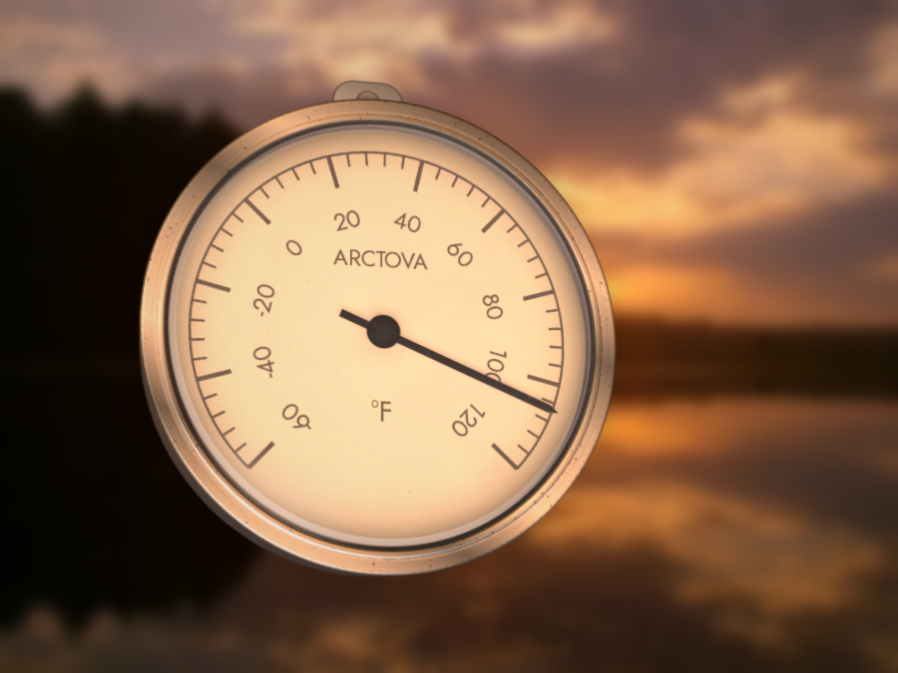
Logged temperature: 106; °F
